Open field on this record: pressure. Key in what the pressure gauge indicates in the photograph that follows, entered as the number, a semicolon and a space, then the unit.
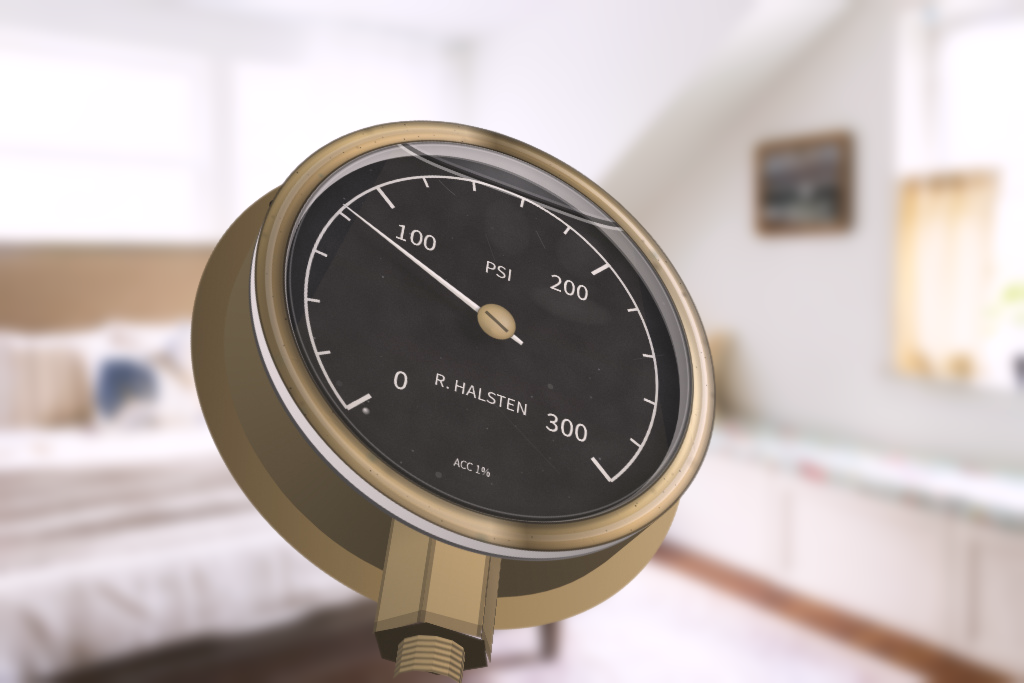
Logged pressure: 80; psi
